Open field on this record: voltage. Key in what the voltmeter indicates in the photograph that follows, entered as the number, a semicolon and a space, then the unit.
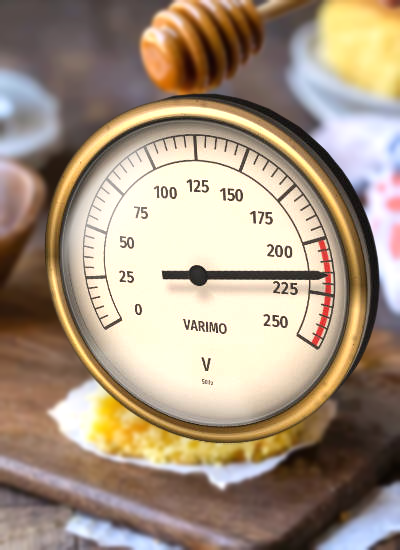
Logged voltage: 215; V
